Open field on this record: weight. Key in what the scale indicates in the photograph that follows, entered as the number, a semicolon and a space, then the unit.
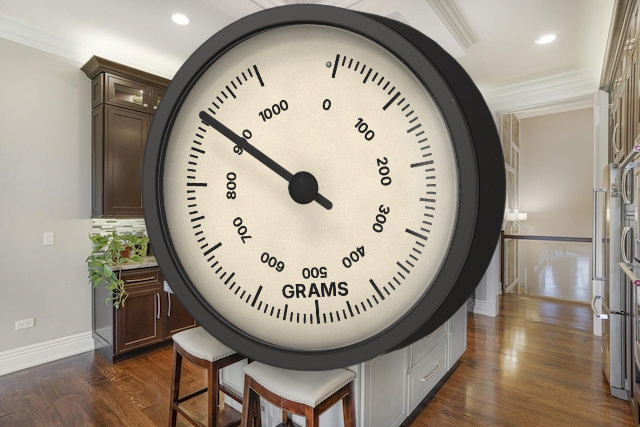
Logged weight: 900; g
